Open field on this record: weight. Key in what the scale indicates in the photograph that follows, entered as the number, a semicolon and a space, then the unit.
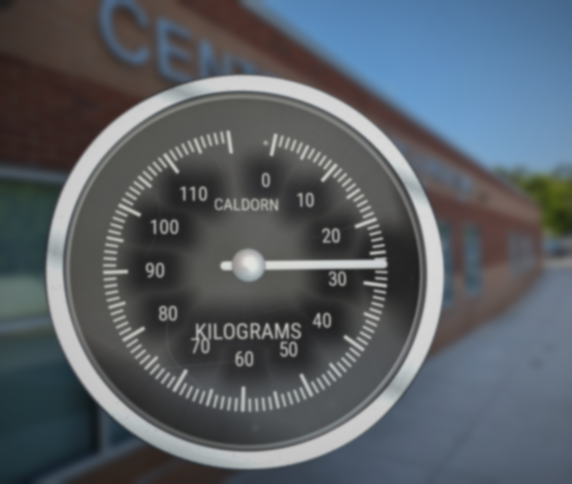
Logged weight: 27; kg
